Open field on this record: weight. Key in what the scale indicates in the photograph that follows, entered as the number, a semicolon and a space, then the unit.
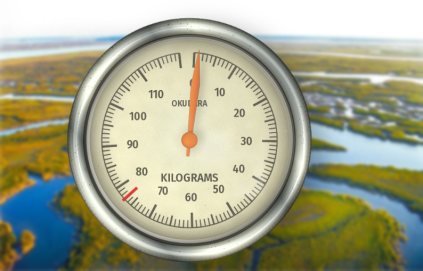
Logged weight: 1; kg
